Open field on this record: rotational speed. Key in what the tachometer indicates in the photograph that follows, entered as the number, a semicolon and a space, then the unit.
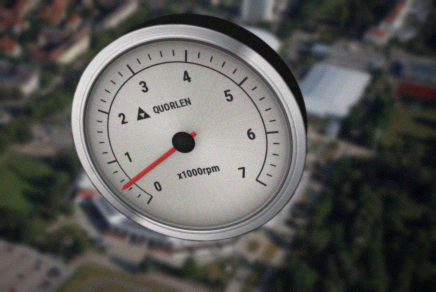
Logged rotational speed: 500; rpm
